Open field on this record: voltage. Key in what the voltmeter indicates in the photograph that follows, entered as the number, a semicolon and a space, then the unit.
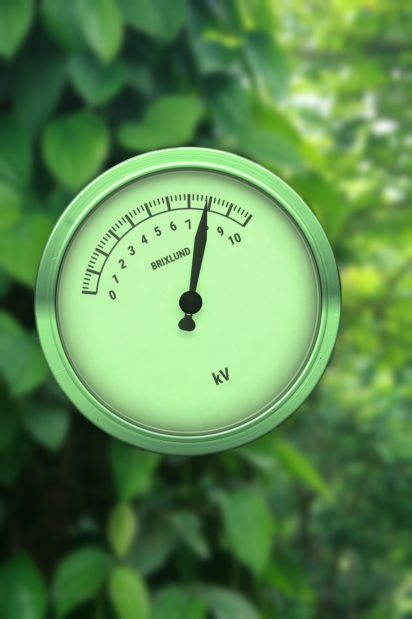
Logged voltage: 7.8; kV
